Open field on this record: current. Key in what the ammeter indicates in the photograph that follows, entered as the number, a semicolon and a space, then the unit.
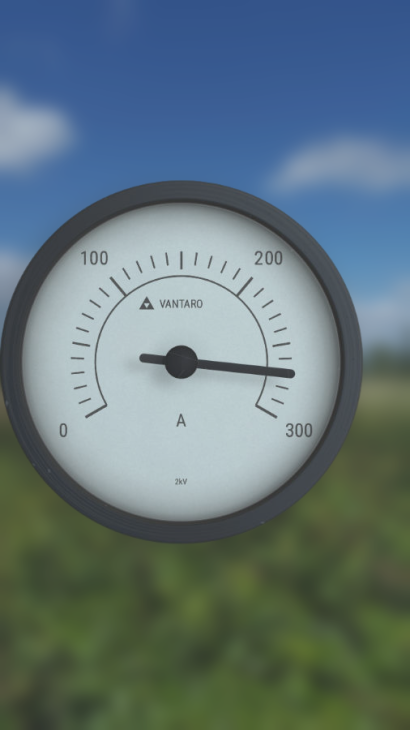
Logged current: 270; A
